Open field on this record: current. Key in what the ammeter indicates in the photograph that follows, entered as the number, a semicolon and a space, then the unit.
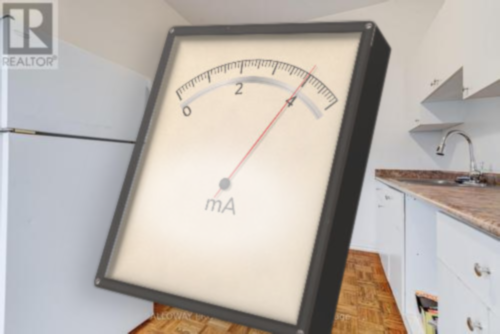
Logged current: 4; mA
